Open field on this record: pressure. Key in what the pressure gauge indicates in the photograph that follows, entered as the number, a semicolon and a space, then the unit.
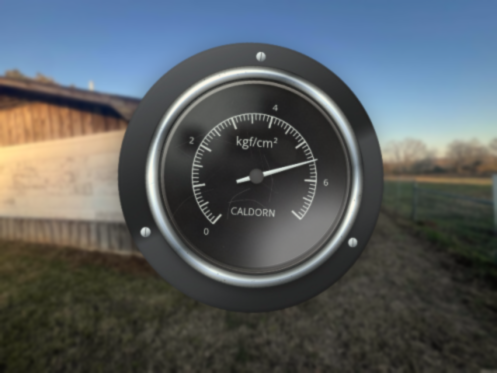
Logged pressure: 5.5; kg/cm²
